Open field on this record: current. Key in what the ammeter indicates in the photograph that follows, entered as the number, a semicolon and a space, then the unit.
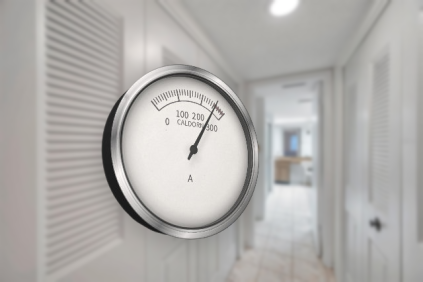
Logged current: 250; A
